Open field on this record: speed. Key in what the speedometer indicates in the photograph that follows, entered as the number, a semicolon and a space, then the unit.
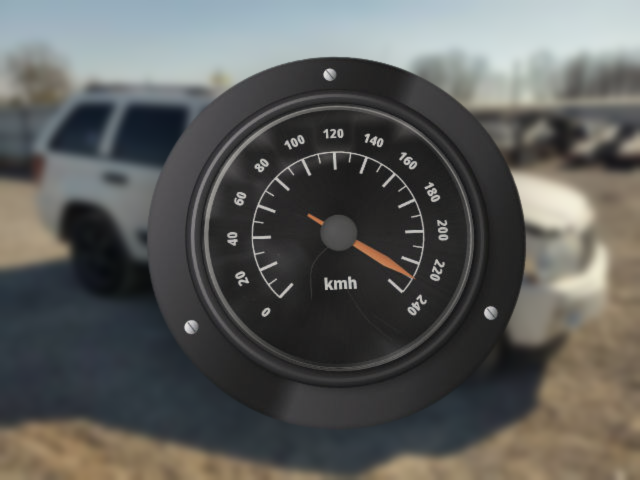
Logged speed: 230; km/h
